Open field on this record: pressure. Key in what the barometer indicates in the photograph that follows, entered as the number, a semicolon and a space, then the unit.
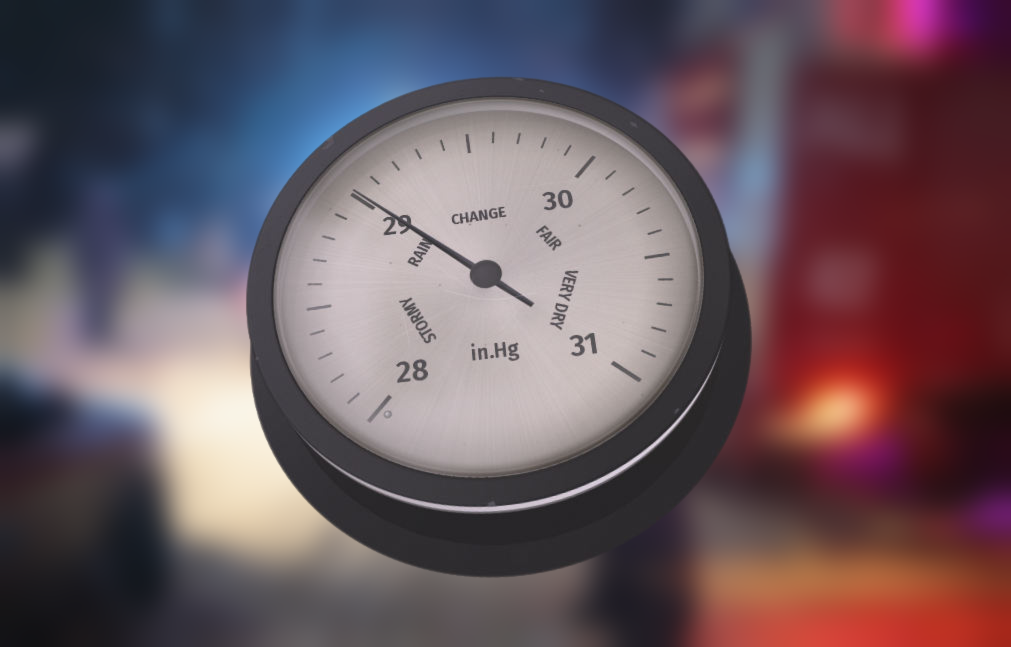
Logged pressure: 29; inHg
